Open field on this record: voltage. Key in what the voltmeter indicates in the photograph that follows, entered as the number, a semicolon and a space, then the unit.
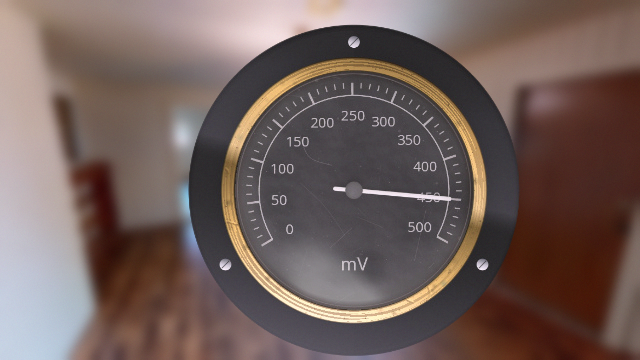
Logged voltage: 450; mV
